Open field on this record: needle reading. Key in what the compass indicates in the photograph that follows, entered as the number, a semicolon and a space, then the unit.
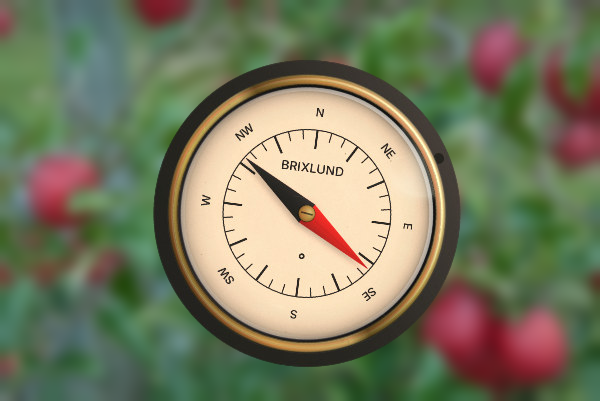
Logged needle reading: 125; °
